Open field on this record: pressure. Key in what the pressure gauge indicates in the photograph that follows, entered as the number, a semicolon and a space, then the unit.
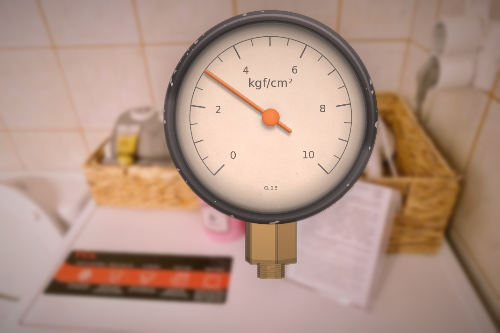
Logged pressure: 3; kg/cm²
